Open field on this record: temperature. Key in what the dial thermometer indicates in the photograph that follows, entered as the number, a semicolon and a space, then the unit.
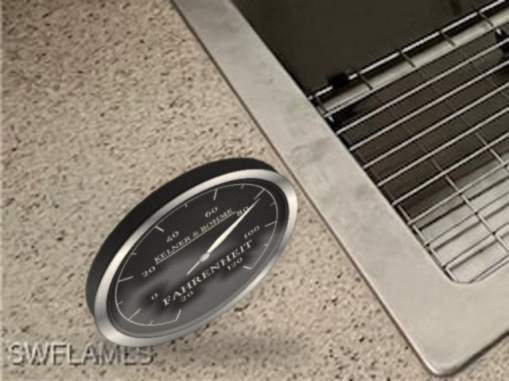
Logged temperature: 80; °F
